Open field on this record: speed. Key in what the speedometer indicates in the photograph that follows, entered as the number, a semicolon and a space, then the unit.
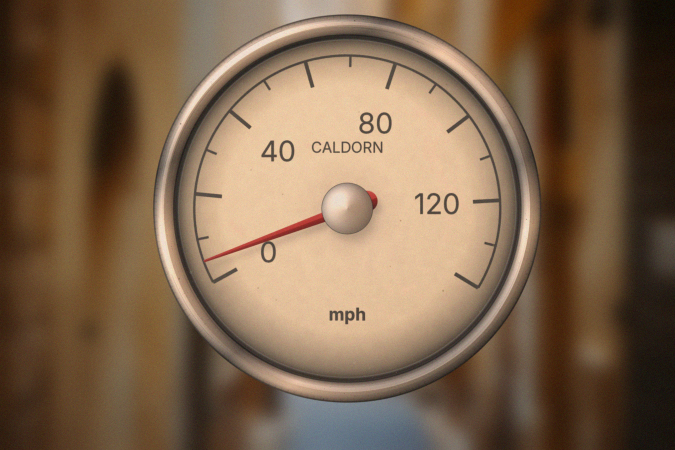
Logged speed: 5; mph
